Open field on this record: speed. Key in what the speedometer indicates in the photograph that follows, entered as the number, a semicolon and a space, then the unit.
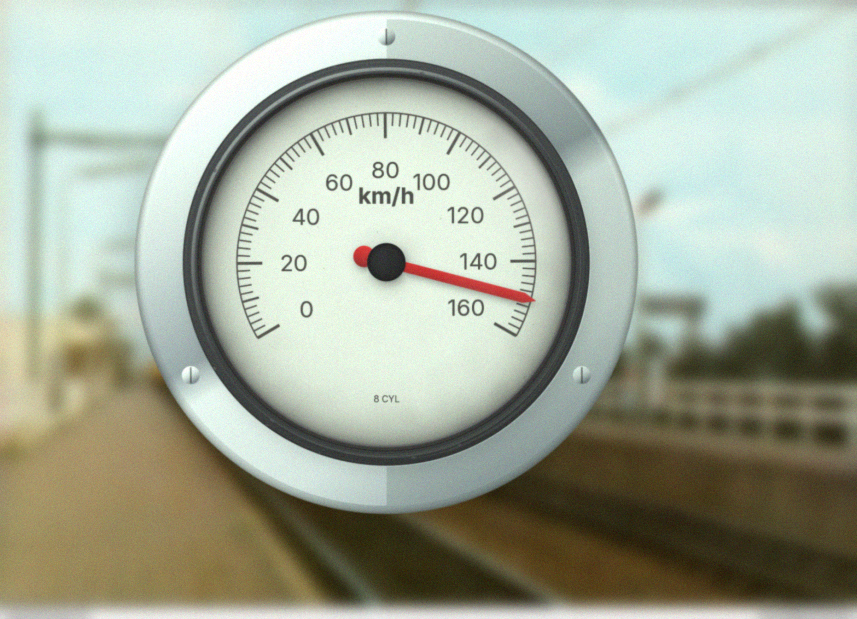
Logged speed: 150; km/h
